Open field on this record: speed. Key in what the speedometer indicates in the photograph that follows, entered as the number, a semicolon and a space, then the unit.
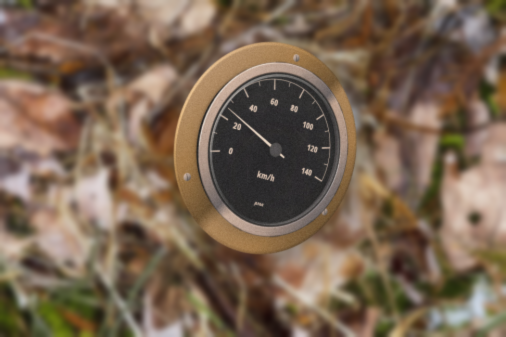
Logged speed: 25; km/h
